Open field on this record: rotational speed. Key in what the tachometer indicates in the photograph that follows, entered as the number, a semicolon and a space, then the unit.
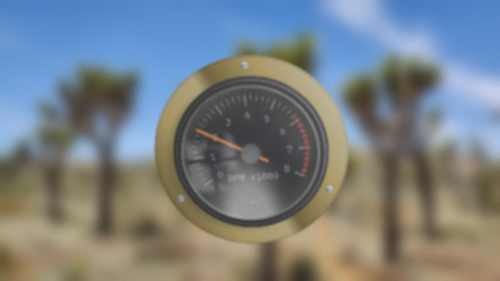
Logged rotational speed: 2000; rpm
